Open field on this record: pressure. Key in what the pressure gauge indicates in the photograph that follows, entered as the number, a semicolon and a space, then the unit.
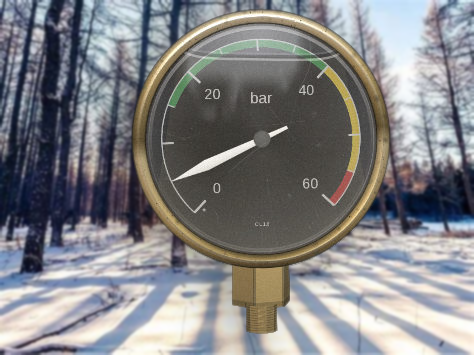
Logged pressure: 5; bar
